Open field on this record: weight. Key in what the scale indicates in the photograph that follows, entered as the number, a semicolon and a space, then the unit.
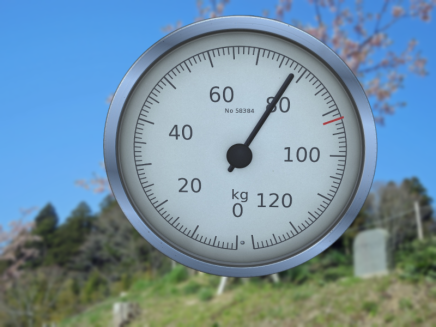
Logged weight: 78; kg
